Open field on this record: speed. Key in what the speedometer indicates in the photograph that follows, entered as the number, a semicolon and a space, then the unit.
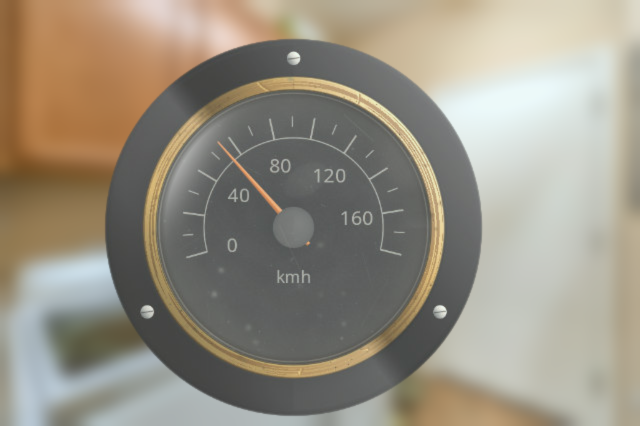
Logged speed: 55; km/h
